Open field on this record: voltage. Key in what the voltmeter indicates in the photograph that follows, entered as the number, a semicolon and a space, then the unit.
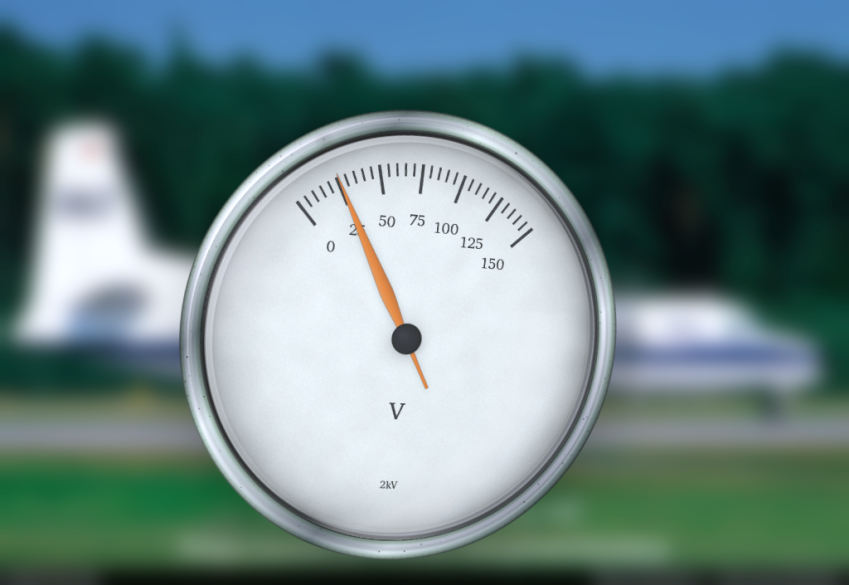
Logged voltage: 25; V
